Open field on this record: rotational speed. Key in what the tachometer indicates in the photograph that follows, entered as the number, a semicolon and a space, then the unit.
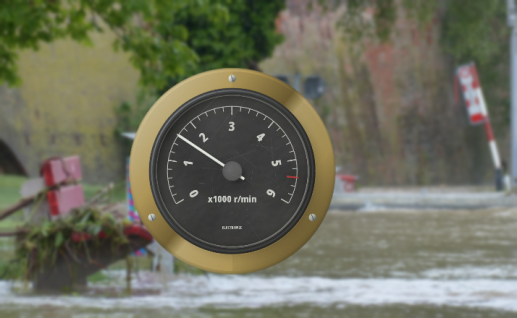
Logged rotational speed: 1600; rpm
